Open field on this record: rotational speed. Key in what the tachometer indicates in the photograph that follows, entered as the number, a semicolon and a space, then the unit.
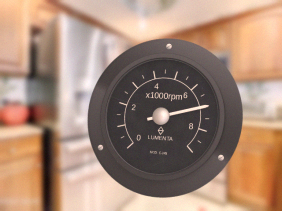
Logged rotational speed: 7000; rpm
